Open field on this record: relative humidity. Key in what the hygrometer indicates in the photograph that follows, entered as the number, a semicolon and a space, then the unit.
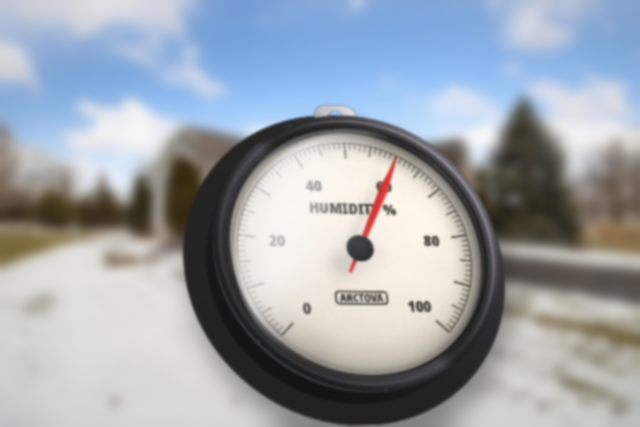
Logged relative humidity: 60; %
